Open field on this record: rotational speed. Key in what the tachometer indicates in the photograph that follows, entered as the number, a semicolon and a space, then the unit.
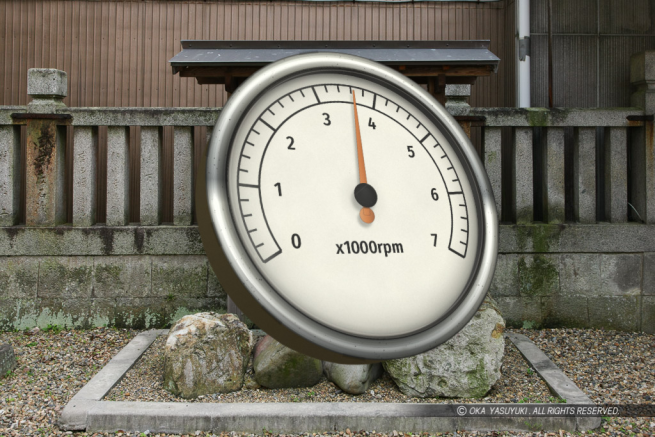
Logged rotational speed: 3600; rpm
